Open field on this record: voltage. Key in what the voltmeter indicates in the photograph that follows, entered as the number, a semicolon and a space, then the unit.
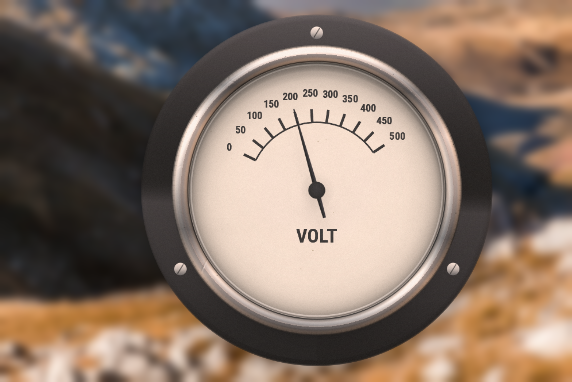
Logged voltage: 200; V
